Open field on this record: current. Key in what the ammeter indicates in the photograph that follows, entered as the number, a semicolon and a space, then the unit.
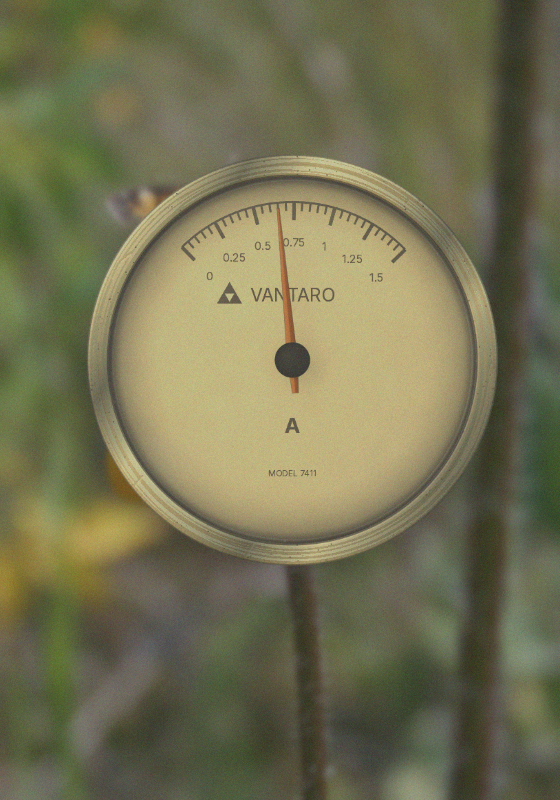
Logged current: 0.65; A
